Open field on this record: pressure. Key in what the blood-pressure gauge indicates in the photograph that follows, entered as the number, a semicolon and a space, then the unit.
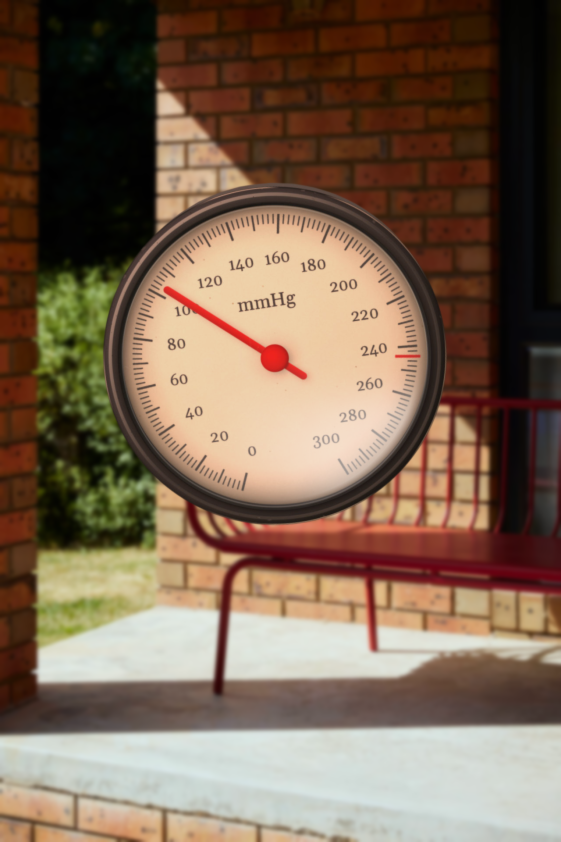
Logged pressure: 104; mmHg
